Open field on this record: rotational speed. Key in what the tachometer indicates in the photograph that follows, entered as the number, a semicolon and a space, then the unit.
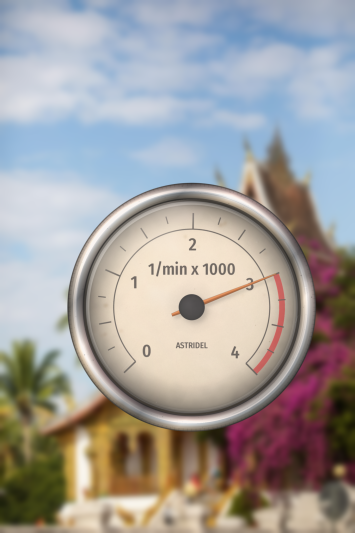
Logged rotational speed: 3000; rpm
